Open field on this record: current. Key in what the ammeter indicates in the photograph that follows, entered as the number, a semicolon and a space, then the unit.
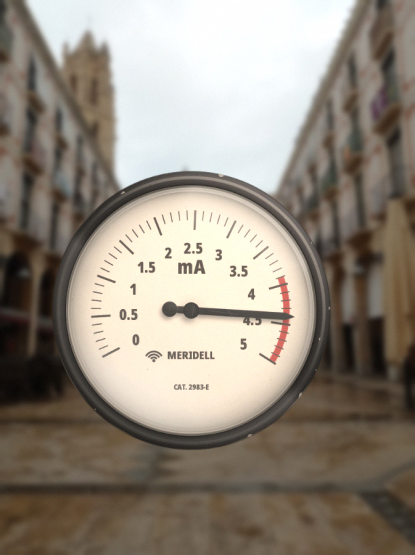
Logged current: 4.4; mA
